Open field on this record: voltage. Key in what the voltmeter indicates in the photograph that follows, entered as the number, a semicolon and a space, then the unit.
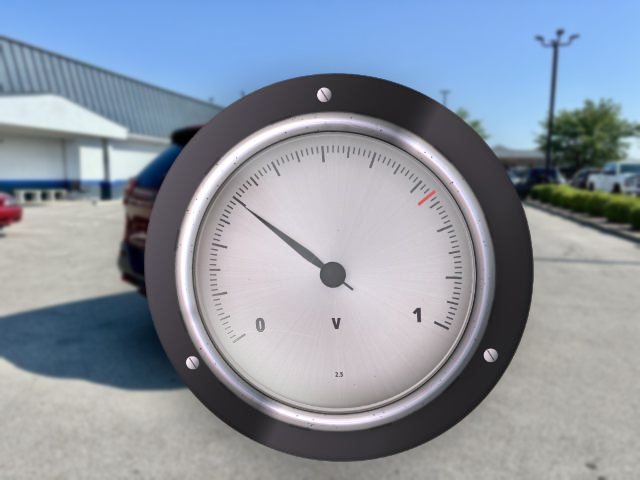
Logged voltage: 0.3; V
